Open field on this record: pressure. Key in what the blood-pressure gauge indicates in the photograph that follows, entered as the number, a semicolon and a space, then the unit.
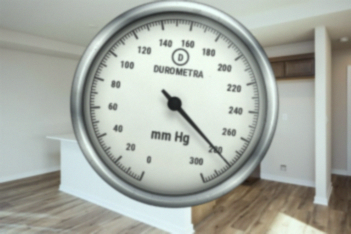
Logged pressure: 280; mmHg
